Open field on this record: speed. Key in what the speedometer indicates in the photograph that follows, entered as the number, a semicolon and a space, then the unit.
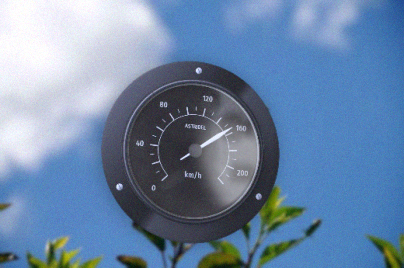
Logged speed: 155; km/h
